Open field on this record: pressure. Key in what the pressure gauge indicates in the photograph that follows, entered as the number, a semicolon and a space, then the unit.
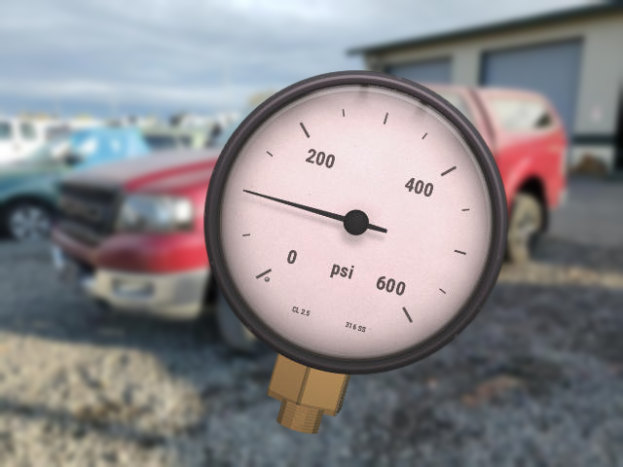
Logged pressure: 100; psi
